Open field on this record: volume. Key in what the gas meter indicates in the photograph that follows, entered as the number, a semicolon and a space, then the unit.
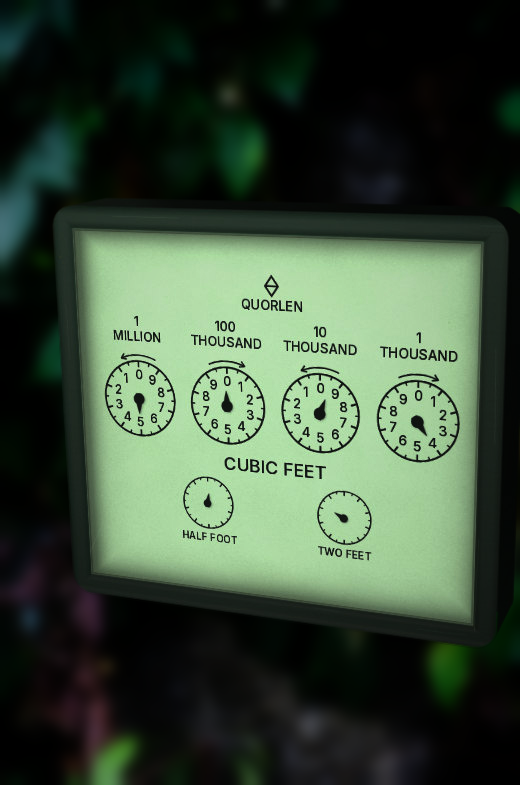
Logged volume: 499400; ft³
